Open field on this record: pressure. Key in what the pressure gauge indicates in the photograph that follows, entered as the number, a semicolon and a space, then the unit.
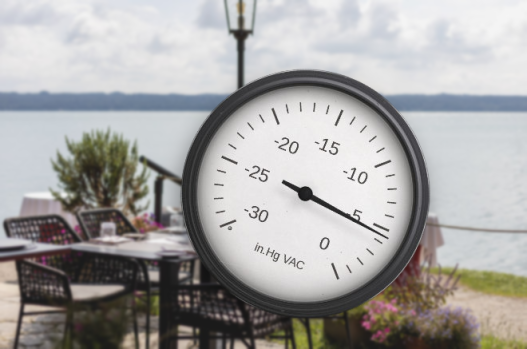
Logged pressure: -4.5; inHg
